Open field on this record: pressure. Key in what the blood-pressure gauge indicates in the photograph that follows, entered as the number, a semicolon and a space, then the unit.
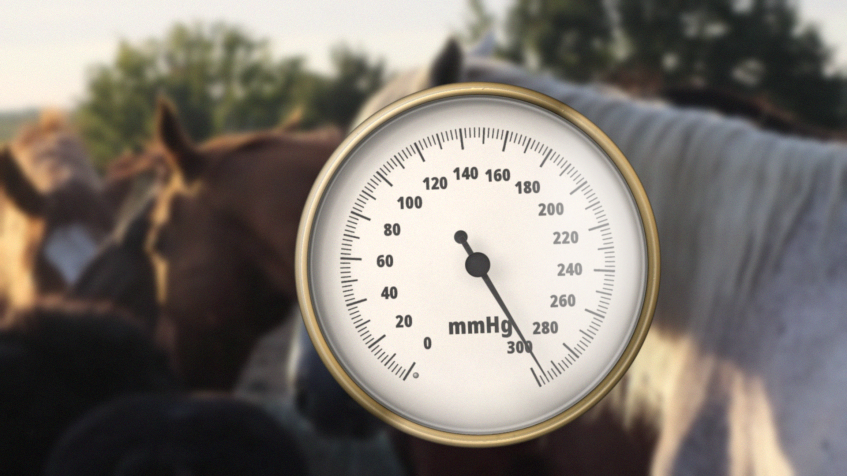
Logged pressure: 296; mmHg
